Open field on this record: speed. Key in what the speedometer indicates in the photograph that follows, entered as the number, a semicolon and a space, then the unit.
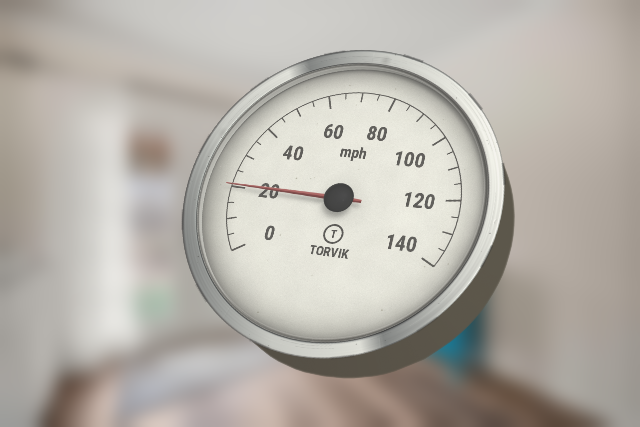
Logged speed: 20; mph
